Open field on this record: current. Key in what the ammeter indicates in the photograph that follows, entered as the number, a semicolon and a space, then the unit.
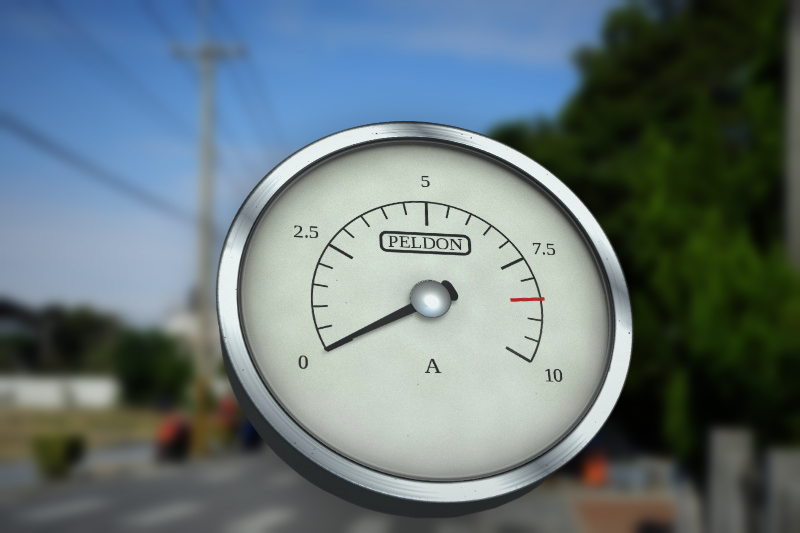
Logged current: 0; A
